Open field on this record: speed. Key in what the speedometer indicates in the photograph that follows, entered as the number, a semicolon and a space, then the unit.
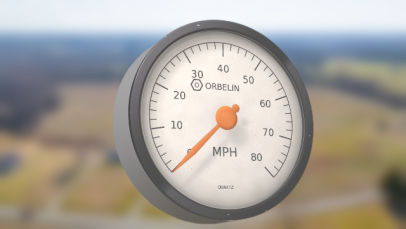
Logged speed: 0; mph
